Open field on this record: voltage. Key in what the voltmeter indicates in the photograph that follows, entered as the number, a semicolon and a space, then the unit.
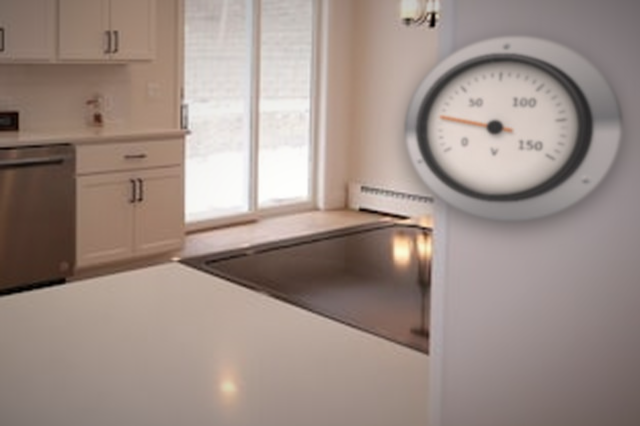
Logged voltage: 25; V
